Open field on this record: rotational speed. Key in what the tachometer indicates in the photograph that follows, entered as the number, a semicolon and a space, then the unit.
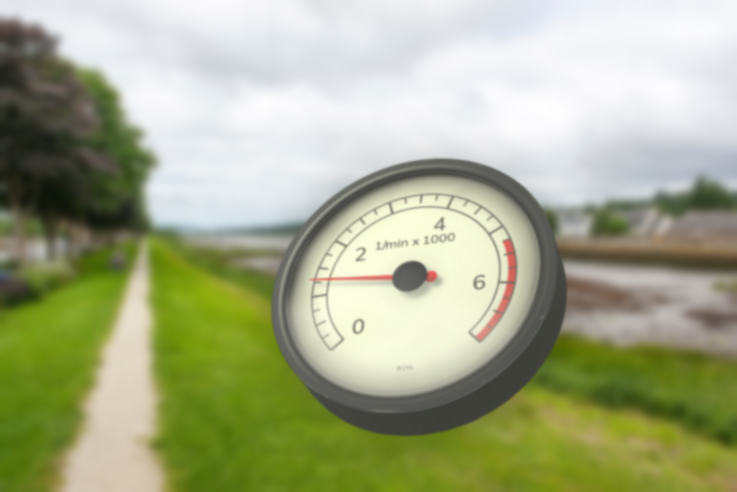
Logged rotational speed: 1250; rpm
